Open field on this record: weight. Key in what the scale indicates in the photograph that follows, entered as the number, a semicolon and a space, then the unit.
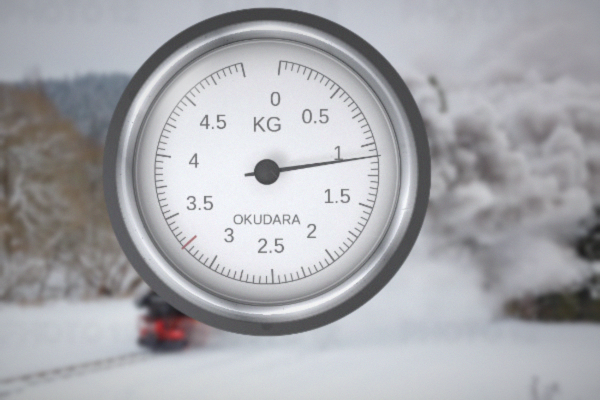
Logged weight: 1.1; kg
